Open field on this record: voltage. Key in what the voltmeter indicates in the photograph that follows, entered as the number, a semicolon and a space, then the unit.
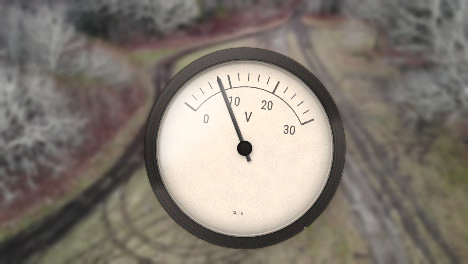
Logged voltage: 8; V
